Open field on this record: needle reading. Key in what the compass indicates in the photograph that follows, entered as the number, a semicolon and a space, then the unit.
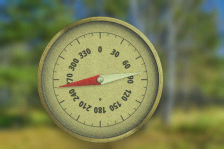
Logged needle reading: 260; °
